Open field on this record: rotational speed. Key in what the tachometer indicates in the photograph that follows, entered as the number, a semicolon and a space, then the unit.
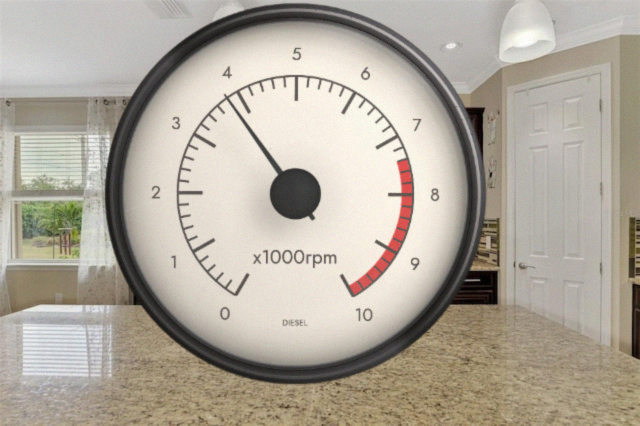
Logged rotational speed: 3800; rpm
